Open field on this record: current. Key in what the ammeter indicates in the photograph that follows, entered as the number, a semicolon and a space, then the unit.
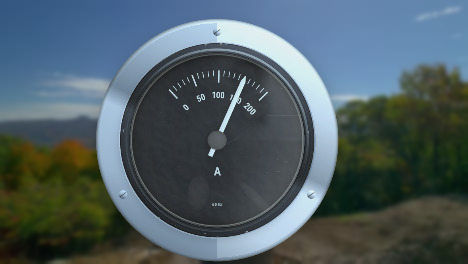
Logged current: 150; A
